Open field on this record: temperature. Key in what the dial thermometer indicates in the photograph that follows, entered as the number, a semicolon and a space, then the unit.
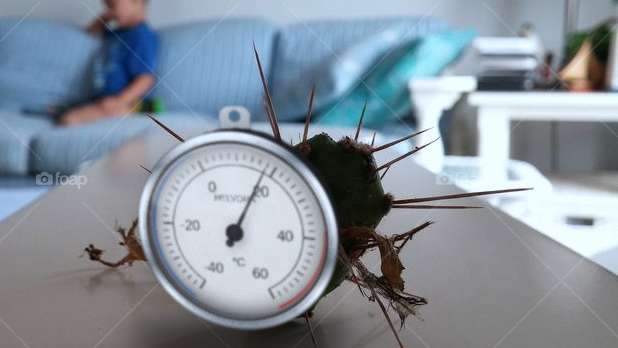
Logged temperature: 18; °C
